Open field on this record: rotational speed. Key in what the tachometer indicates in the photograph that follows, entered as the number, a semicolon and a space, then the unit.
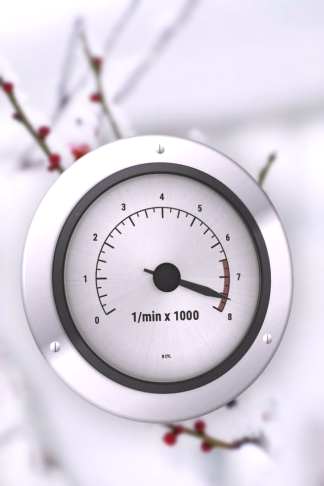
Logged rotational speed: 7625; rpm
